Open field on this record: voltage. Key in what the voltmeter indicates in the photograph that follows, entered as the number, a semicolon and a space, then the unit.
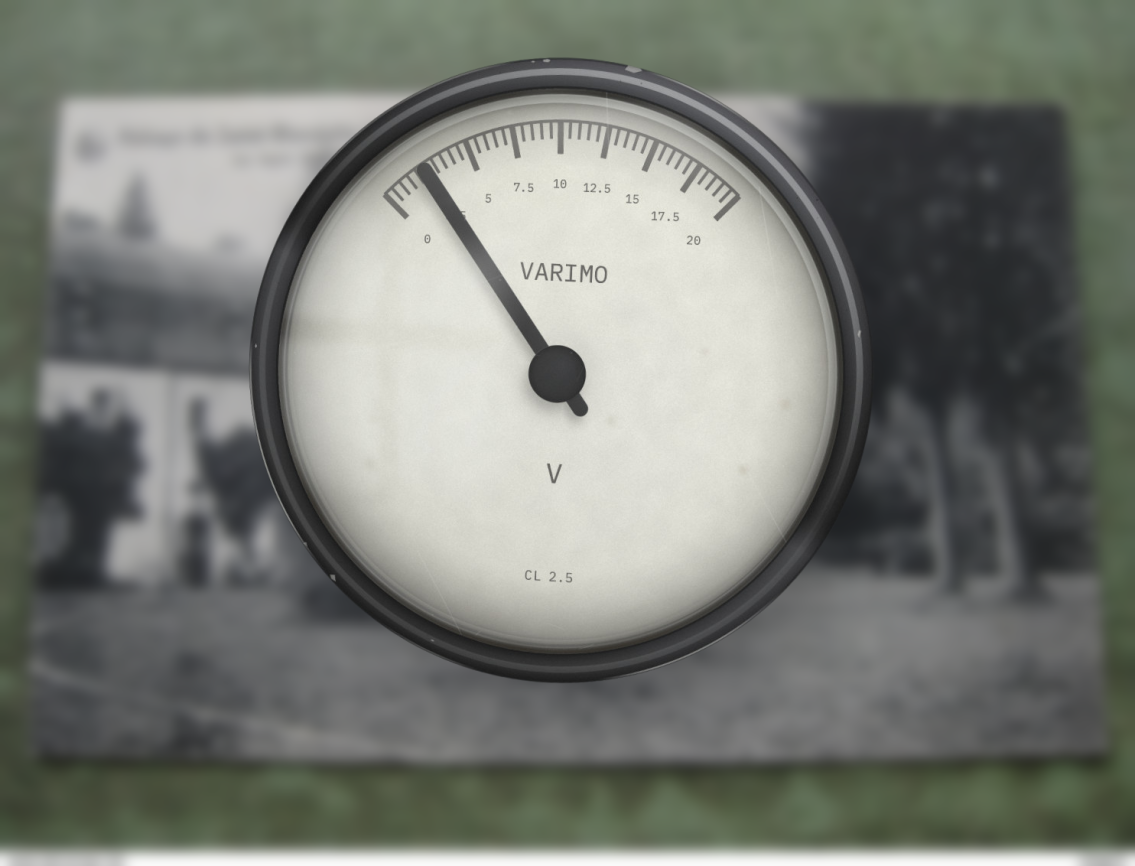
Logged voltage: 2.5; V
